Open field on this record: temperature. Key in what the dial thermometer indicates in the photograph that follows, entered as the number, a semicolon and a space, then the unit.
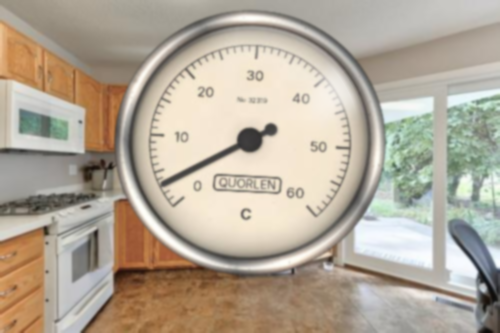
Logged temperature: 3; °C
